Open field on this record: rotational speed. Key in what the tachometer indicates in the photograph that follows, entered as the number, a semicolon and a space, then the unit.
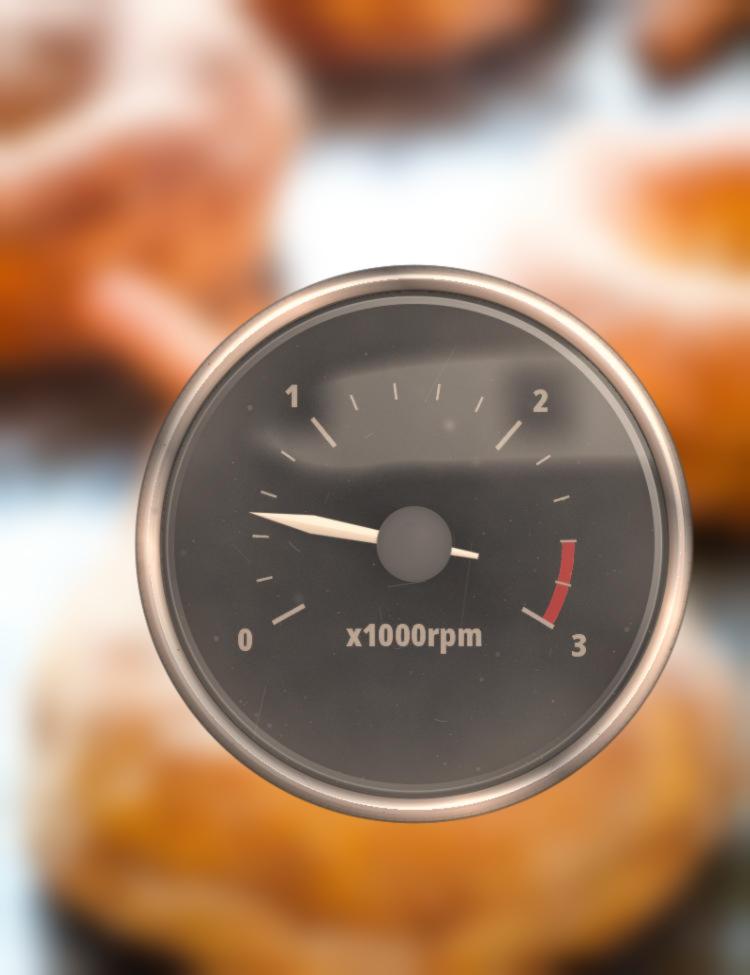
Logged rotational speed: 500; rpm
